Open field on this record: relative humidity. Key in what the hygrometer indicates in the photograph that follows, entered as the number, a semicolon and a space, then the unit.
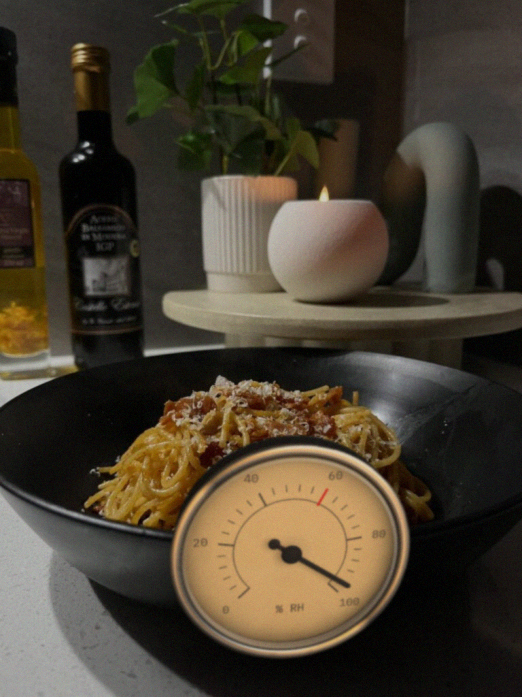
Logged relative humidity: 96; %
